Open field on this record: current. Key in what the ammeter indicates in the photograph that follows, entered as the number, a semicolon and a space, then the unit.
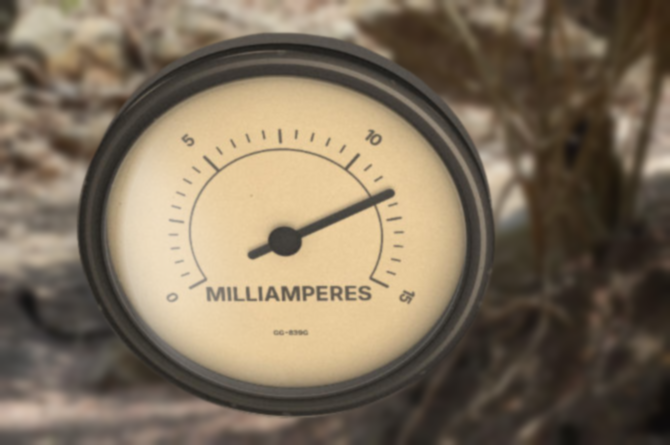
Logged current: 11.5; mA
